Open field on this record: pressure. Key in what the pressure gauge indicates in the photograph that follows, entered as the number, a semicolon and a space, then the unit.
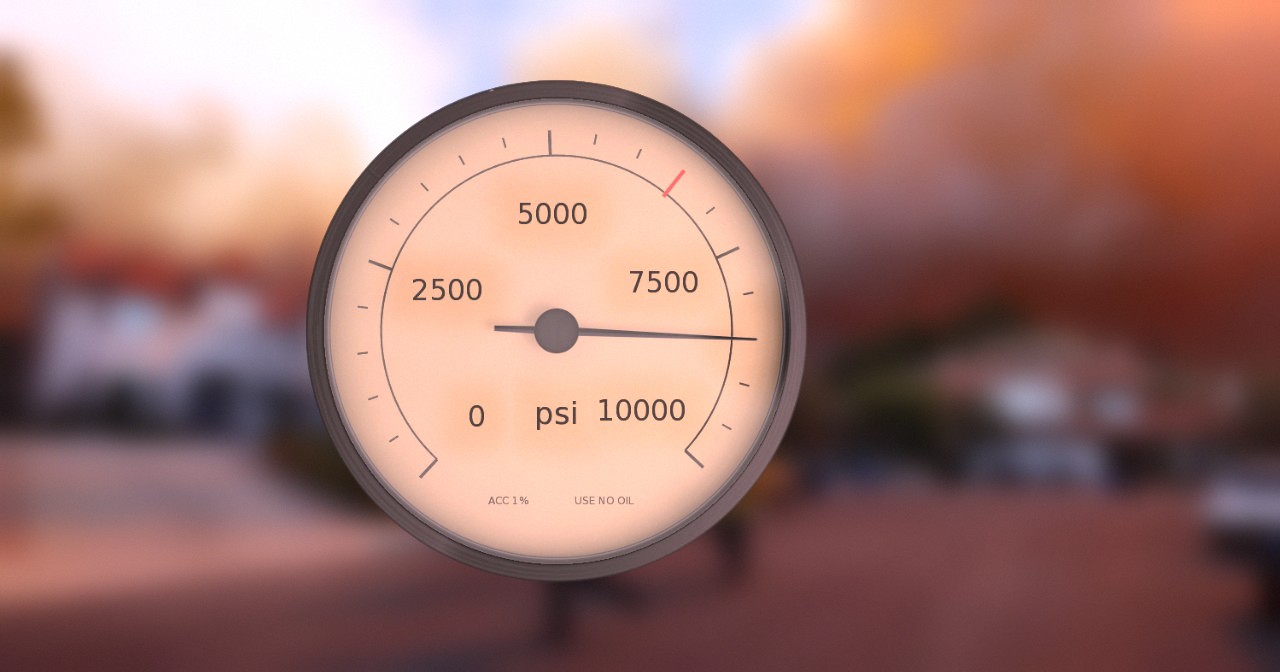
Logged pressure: 8500; psi
